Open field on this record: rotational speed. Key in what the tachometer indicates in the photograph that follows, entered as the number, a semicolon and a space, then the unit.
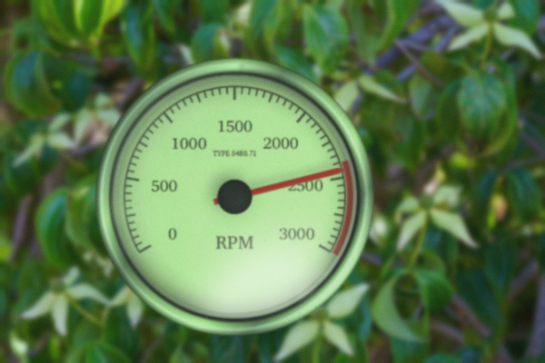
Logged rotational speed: 2450; rpm
